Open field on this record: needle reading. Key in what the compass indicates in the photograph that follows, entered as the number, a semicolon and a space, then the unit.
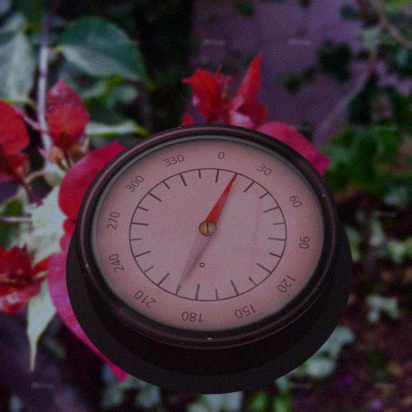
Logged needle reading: 15; °
